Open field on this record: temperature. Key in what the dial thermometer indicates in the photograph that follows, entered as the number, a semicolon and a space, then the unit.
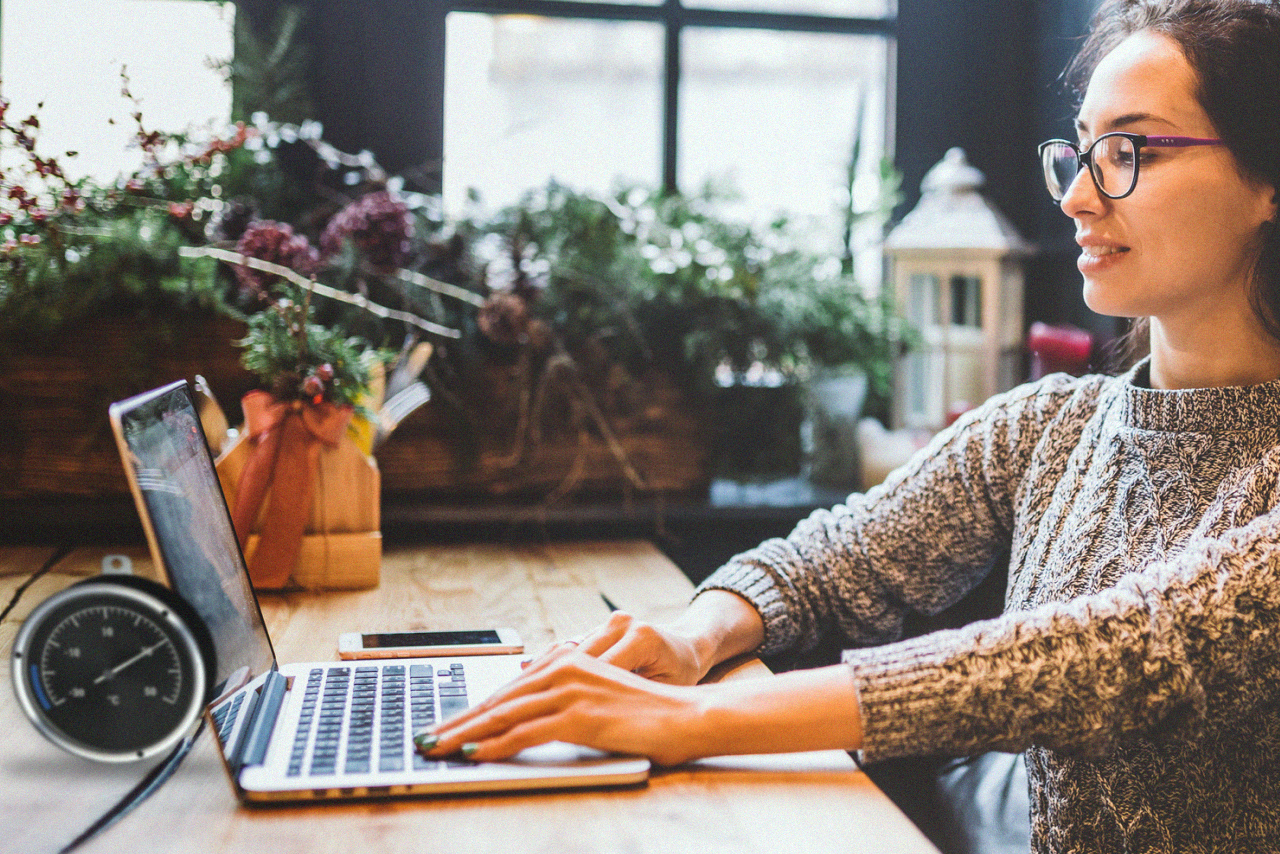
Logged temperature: 30; °C
